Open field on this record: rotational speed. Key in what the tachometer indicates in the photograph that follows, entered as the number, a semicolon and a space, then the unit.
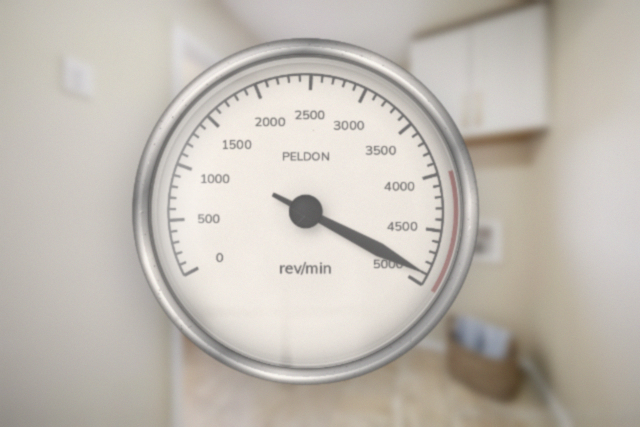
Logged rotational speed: 4900; rpm
